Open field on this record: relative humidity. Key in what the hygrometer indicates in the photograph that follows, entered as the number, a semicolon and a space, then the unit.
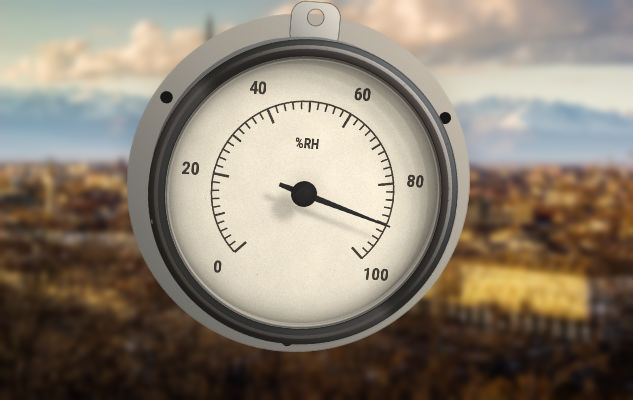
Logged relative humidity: 90; %
